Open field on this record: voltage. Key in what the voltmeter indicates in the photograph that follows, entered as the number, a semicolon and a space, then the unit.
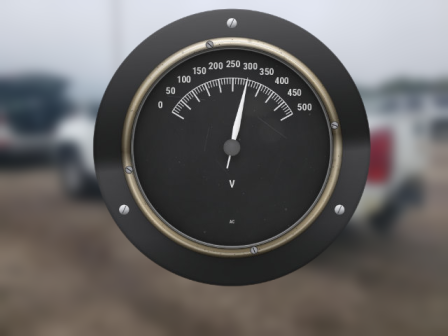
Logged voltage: 300; V
